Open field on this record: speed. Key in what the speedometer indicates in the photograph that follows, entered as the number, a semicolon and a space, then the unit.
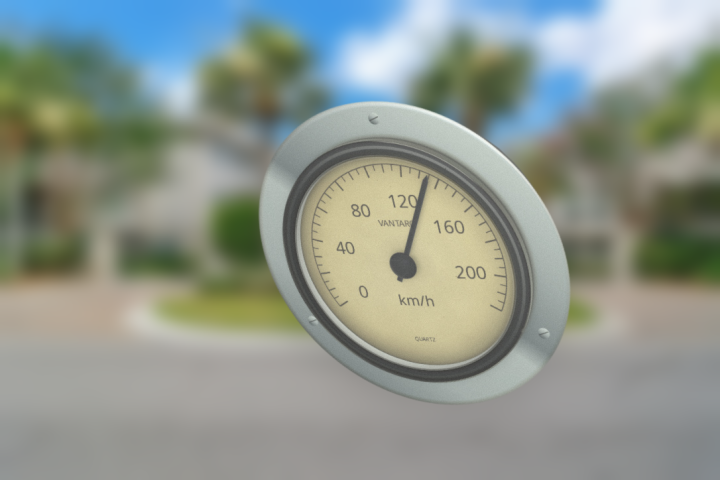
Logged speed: 135; km/h
